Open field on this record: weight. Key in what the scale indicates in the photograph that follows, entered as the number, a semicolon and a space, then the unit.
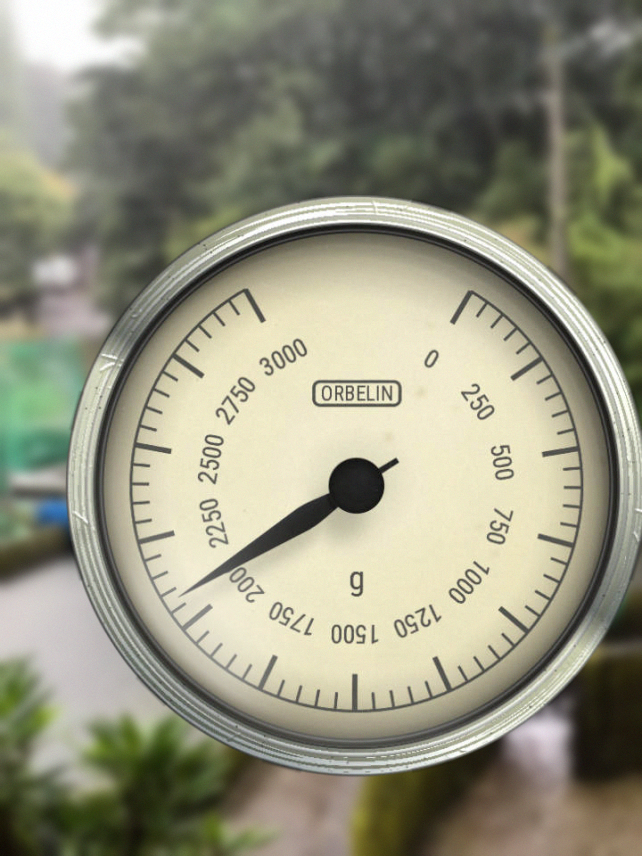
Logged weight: 2075; g
